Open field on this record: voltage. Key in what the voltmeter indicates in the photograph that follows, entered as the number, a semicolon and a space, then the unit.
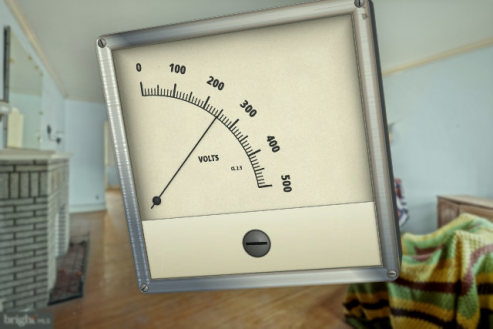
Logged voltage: 250; V
